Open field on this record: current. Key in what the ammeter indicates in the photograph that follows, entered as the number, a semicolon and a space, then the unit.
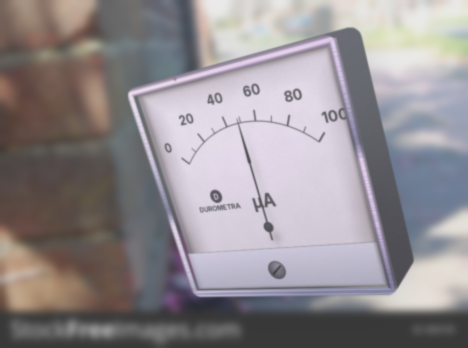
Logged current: 50; µA
